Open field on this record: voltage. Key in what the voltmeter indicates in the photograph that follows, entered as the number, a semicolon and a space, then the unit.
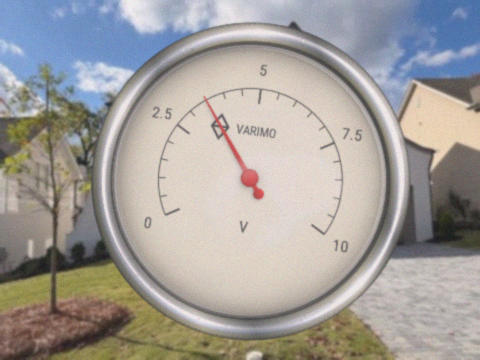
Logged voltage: 3.5; V
